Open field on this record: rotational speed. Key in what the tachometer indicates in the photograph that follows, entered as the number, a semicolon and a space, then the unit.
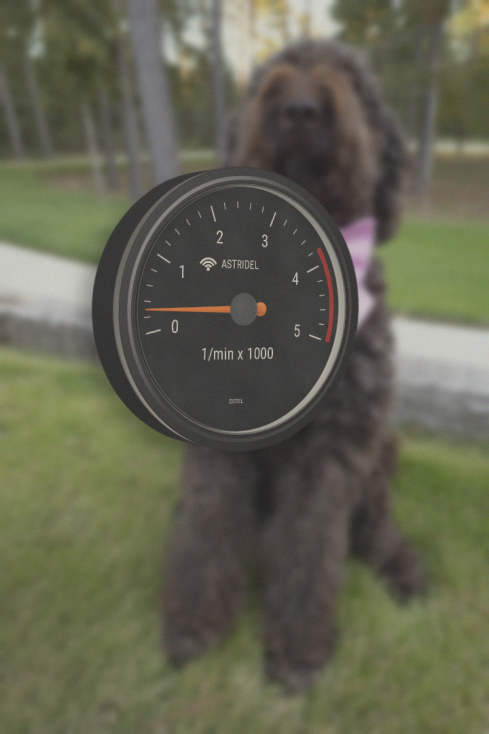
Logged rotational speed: 300; rpm
